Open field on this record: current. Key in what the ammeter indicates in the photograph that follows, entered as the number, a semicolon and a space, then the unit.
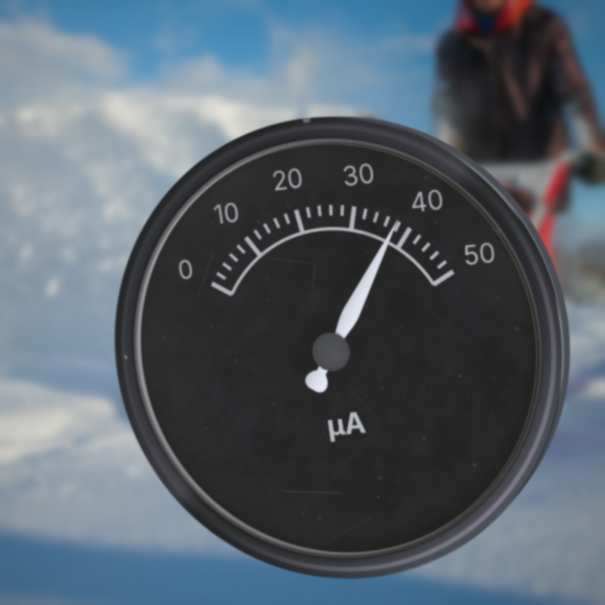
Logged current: 38; µA
